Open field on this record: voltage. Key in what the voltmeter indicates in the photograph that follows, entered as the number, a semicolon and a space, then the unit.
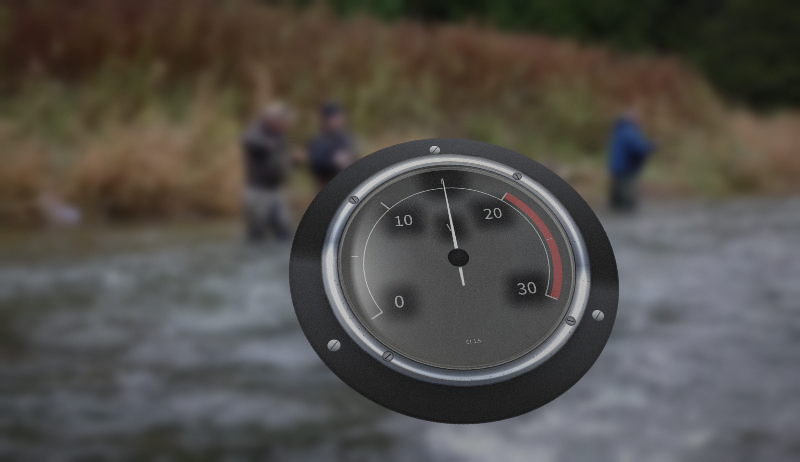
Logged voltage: 15; V
